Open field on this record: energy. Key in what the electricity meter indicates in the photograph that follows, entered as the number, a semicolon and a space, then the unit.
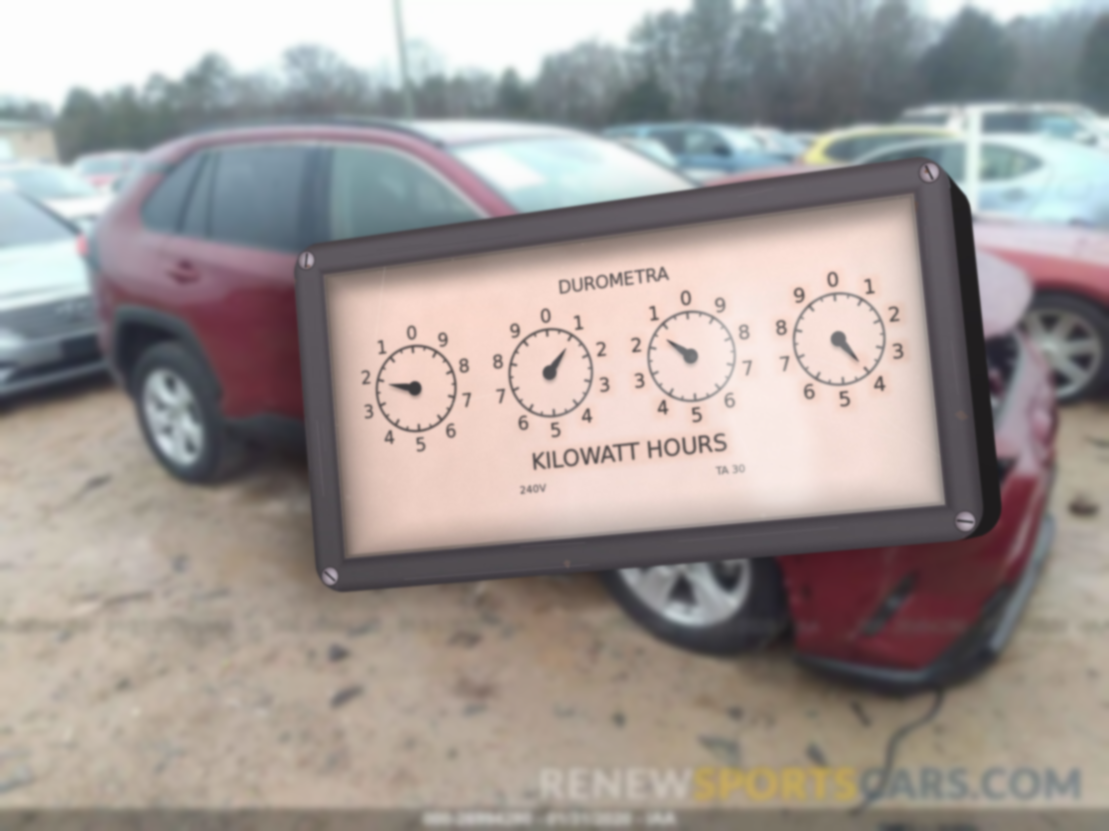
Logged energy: 2114; kWh
